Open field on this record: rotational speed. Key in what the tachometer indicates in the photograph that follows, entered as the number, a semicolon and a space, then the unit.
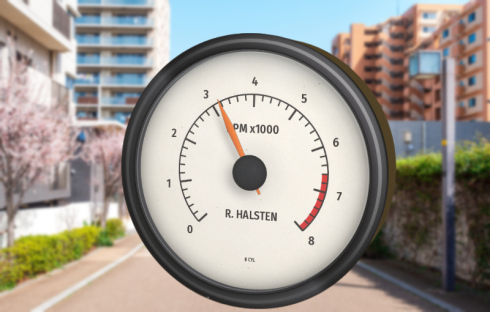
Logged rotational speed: 3200; rpm
